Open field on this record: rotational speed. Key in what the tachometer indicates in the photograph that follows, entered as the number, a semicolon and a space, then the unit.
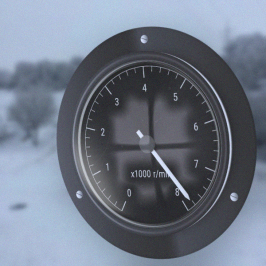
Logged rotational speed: 7800; rpm
